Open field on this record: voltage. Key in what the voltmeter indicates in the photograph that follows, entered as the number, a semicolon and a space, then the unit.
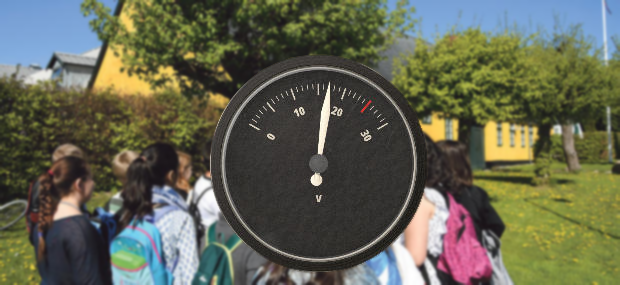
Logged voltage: 17; V
